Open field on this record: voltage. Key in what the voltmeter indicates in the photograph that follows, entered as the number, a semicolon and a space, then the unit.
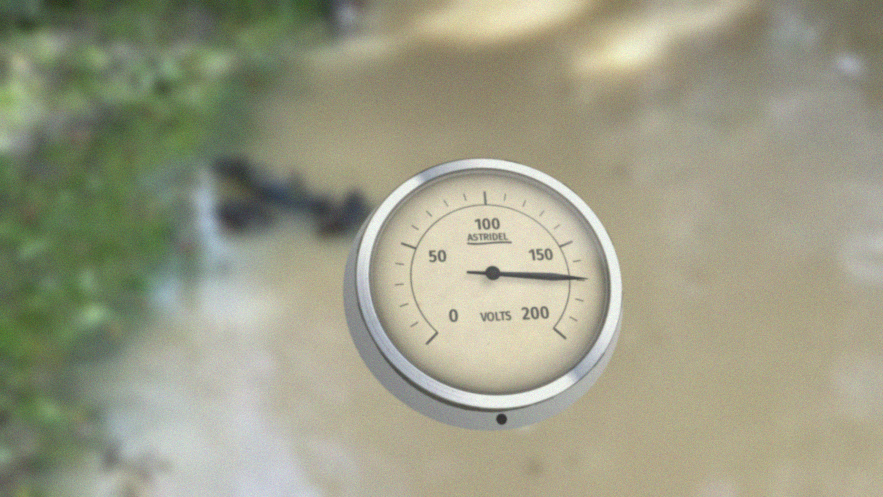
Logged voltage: 170; V
